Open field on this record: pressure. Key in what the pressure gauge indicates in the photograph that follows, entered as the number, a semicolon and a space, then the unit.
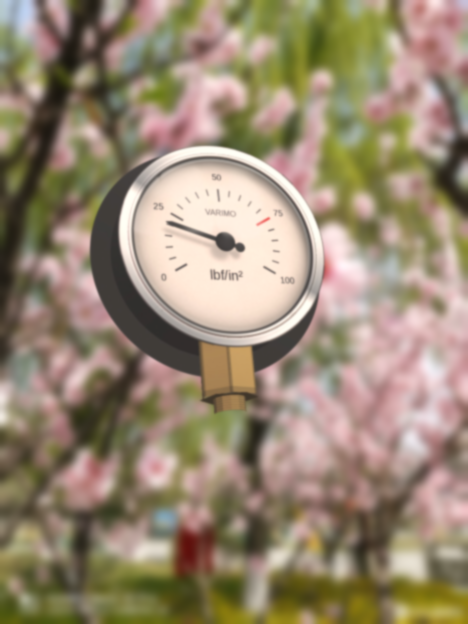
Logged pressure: 20; psi
